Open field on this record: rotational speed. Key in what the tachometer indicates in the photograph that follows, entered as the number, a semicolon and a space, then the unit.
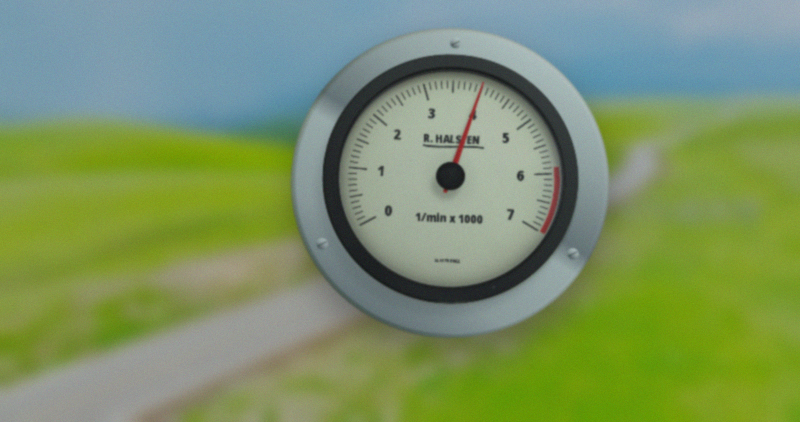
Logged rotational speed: 4000; rpm
